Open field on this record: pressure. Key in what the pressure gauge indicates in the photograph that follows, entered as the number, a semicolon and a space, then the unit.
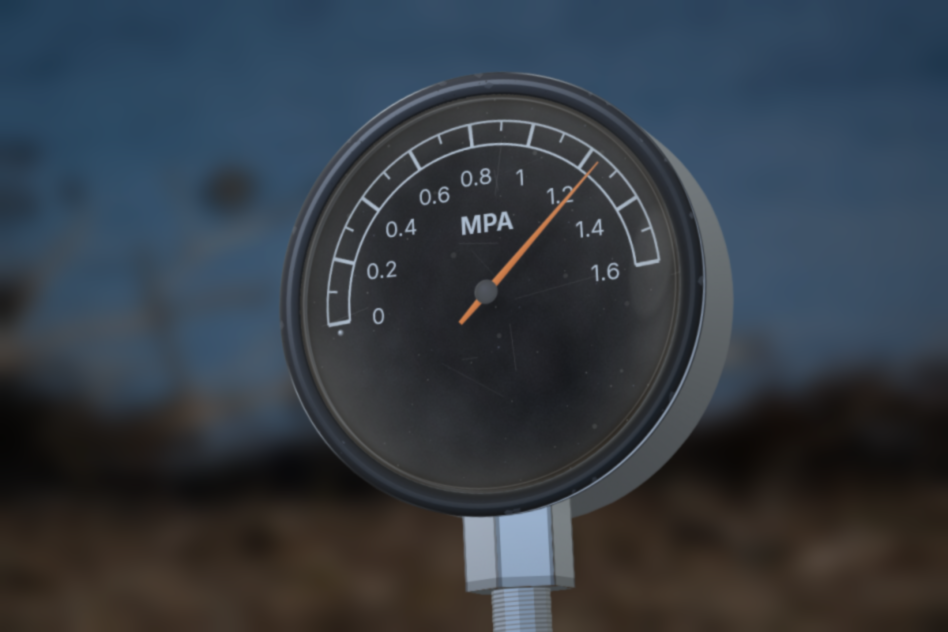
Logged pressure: 1.25; MPa
